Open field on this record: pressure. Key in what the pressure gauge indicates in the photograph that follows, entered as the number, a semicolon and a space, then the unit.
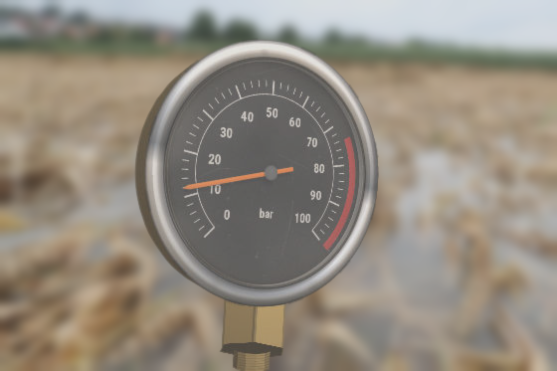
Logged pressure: 12; bar
